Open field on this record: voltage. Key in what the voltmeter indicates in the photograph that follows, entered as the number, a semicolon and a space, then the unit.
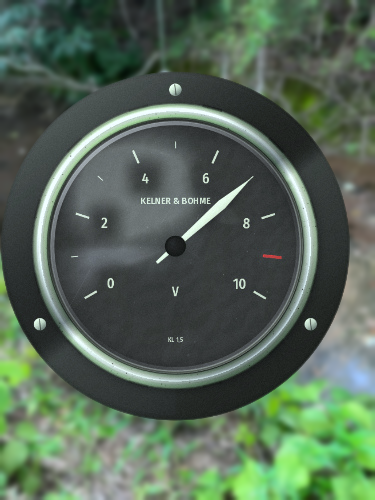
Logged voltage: 7; V
